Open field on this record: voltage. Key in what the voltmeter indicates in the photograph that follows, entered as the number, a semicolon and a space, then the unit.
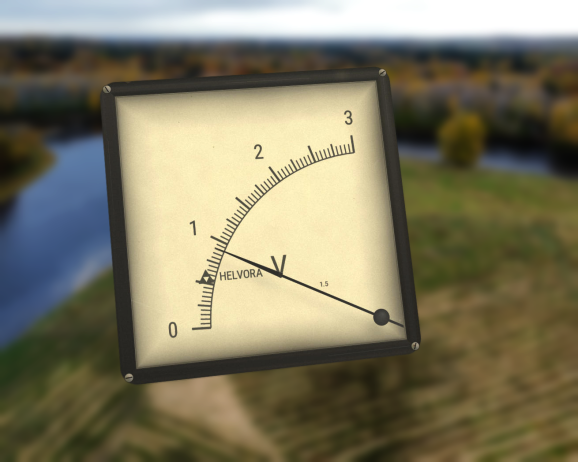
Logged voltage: 0.9; V
